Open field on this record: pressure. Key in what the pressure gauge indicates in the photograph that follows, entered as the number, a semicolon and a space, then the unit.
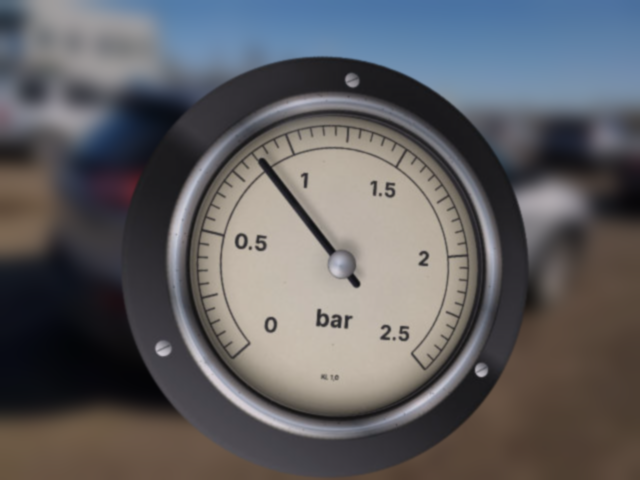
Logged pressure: 0.85; bar
